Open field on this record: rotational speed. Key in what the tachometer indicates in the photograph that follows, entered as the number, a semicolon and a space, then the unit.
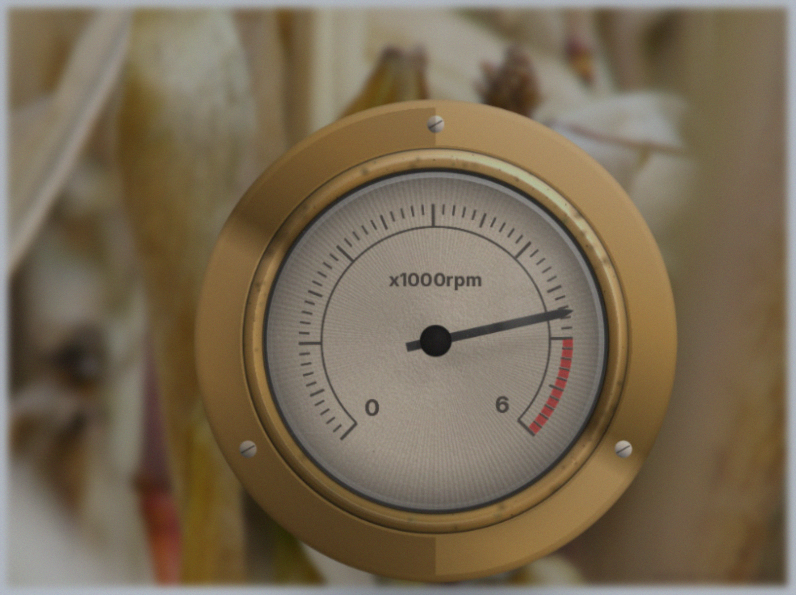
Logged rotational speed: 4750; rpm
